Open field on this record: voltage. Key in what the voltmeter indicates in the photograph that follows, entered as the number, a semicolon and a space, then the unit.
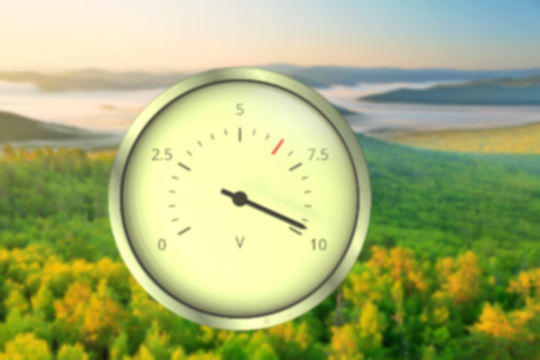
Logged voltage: 9.75; V
